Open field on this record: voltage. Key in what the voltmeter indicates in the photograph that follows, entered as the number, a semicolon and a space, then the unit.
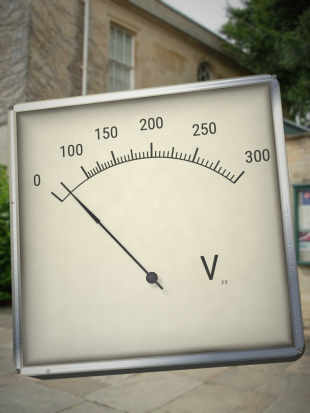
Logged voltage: 50; V
